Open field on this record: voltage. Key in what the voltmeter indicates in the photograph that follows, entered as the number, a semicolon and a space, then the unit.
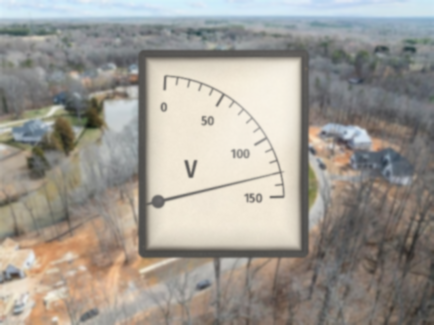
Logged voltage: 130; V
